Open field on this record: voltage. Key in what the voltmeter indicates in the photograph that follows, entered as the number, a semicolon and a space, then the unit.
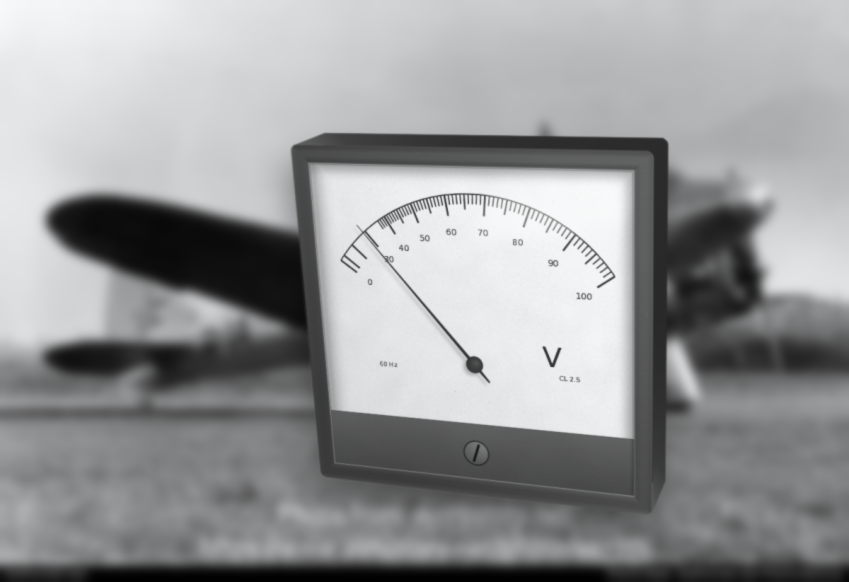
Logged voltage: 30; V
